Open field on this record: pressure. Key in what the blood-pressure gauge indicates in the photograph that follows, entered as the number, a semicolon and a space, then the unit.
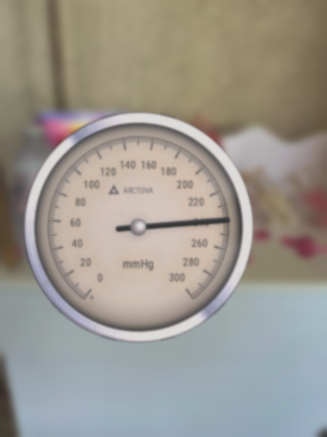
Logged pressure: 240; mmHg
